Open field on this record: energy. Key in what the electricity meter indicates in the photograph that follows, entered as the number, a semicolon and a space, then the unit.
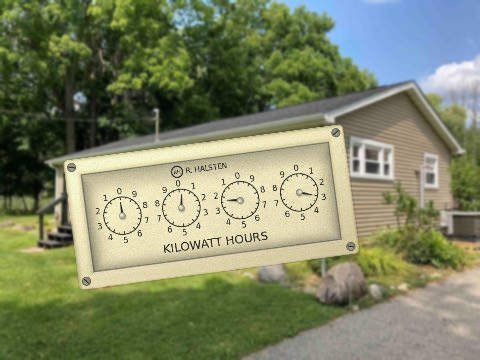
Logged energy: 23; kWh
